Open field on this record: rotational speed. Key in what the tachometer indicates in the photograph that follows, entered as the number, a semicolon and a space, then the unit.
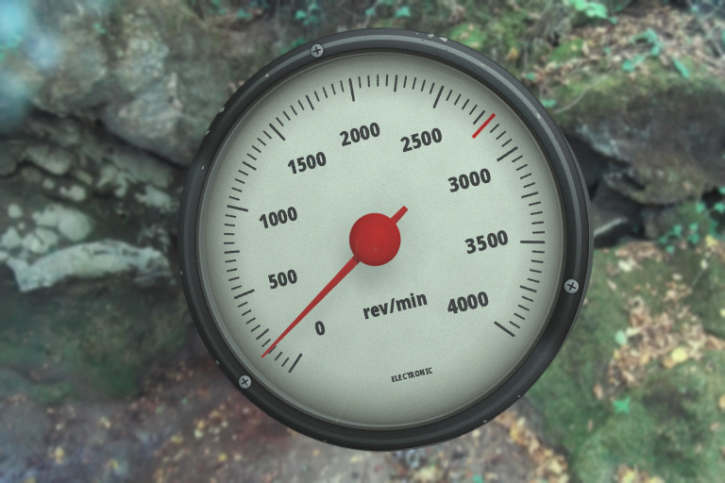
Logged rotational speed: 150; rpm
